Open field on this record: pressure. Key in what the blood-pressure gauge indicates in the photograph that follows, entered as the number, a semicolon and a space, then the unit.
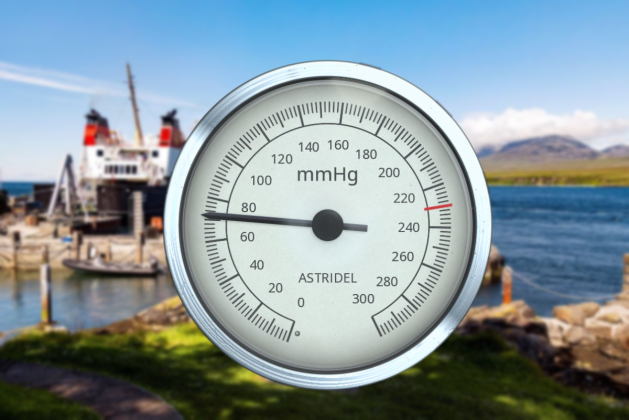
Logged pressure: 72; mmHg
